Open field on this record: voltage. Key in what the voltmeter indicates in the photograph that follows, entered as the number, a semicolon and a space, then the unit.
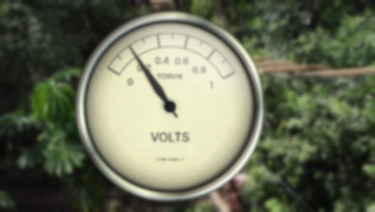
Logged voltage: 0.2; V
